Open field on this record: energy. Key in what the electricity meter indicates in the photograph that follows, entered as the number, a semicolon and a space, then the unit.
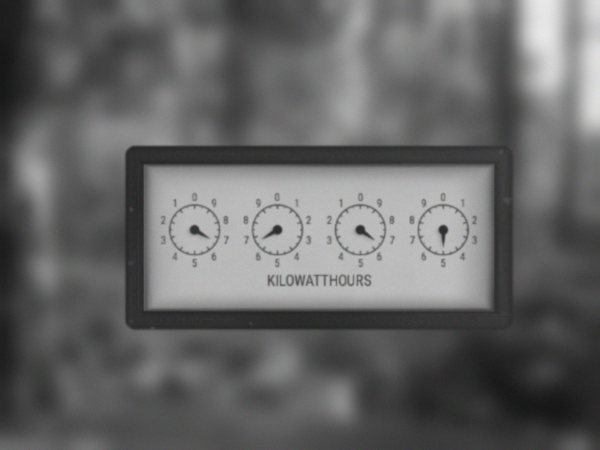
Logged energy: 6665; kWh
